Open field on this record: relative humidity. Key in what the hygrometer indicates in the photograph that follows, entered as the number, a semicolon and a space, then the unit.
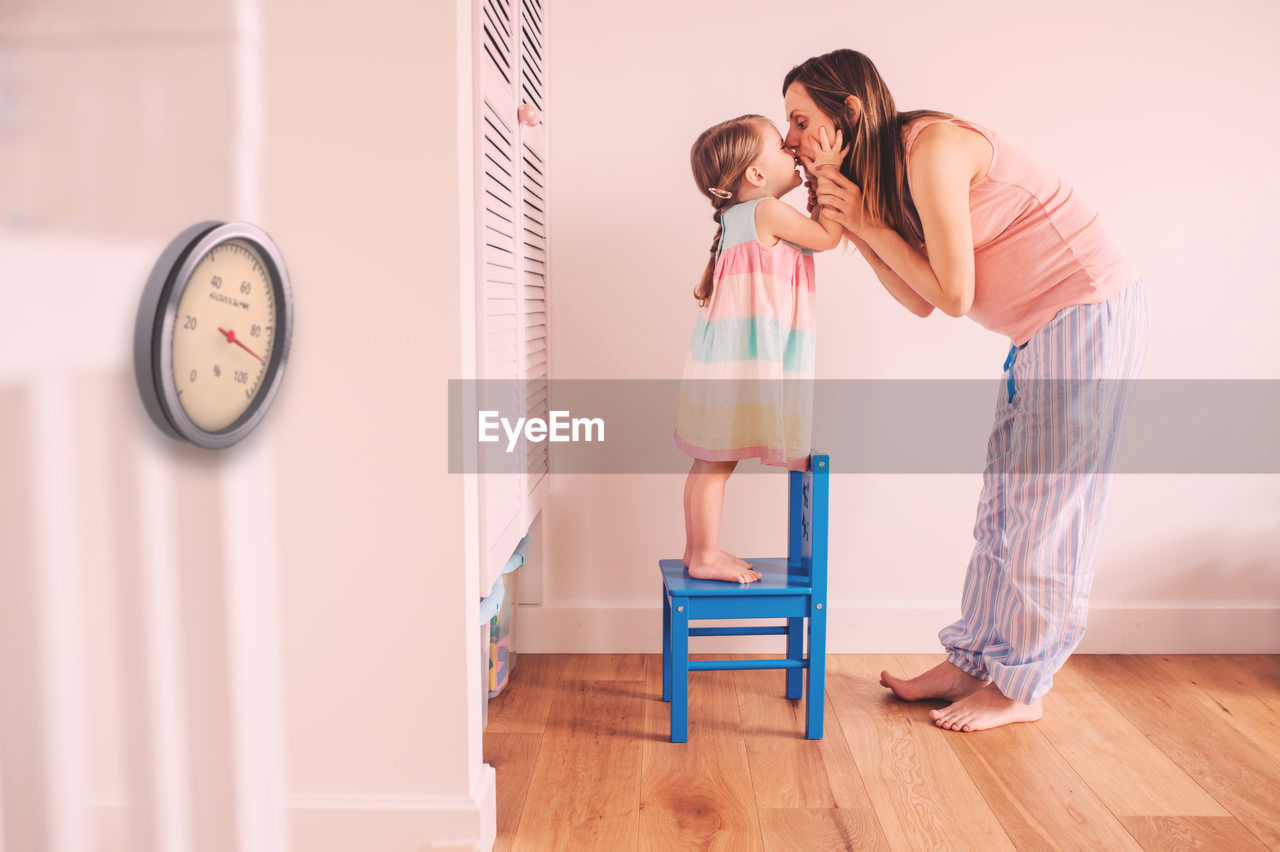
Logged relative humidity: 90; %
